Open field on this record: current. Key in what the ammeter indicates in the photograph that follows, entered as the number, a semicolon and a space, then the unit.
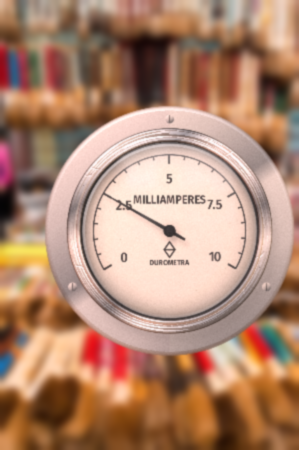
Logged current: 2.5; mA
